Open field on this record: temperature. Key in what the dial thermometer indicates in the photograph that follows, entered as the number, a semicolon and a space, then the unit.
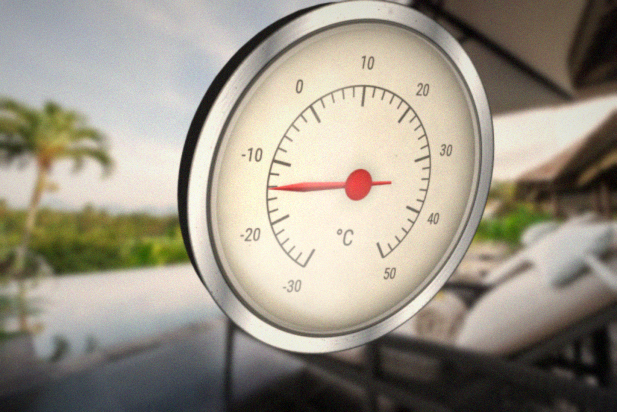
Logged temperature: -14; °C
